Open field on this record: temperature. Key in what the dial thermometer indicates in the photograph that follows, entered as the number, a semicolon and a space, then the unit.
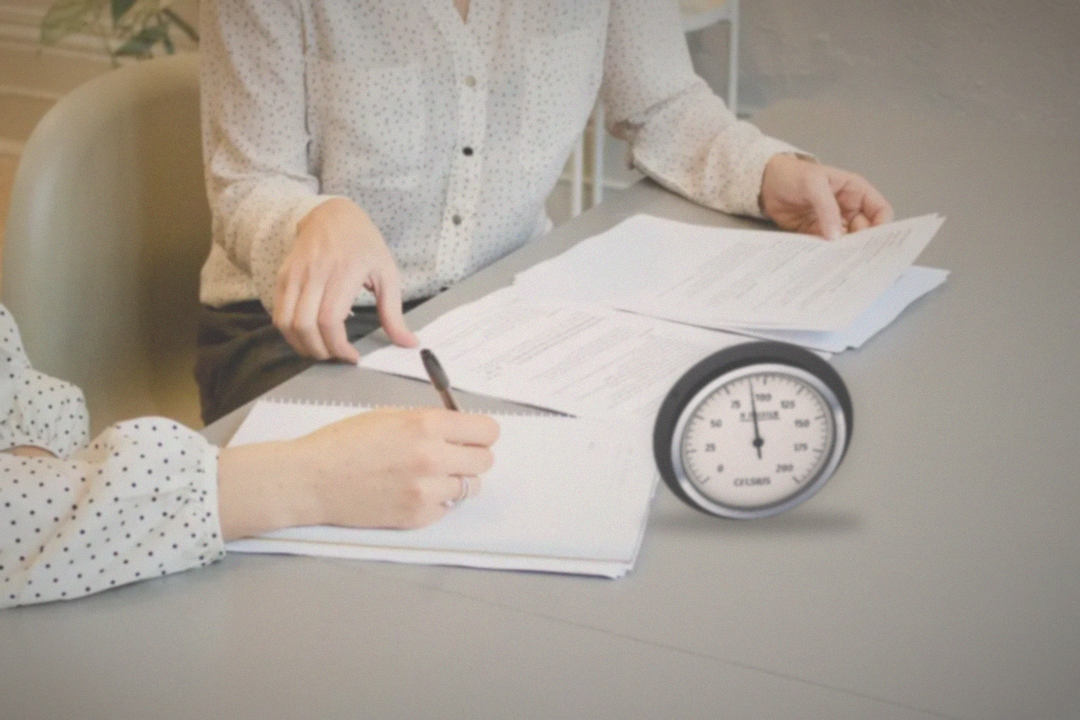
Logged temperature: 90; °C
